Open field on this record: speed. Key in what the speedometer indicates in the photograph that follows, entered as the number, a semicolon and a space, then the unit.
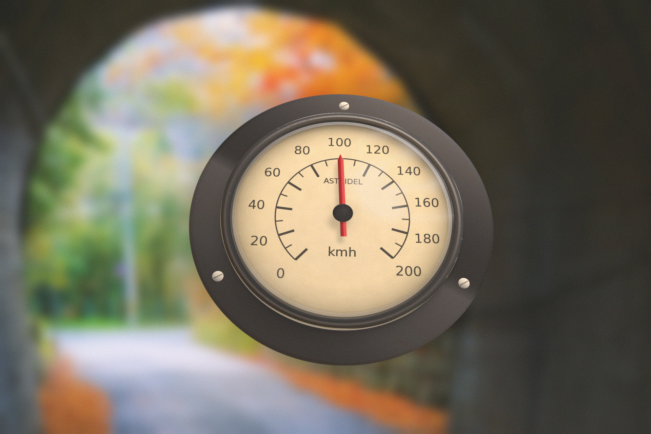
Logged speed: 100; km/h
